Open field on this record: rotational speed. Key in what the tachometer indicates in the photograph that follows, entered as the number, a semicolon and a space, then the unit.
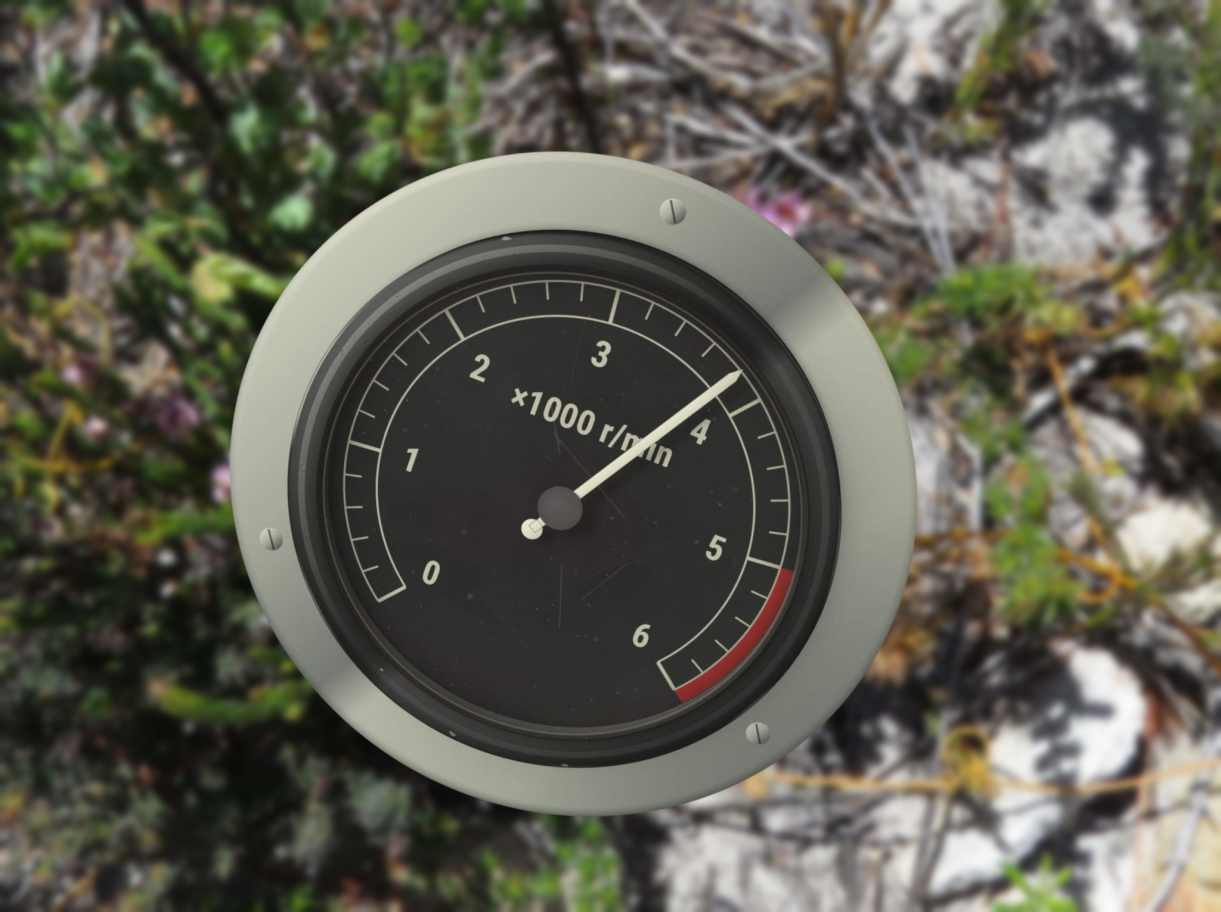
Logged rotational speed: 3800; rpm
